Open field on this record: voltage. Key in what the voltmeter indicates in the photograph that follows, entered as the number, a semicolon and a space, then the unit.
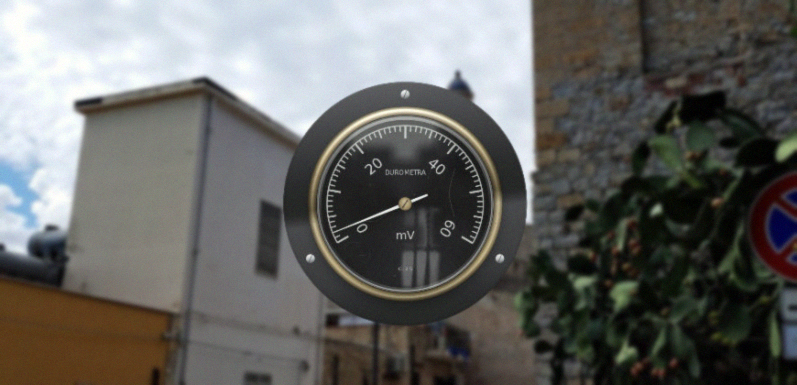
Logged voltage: 2; mV
